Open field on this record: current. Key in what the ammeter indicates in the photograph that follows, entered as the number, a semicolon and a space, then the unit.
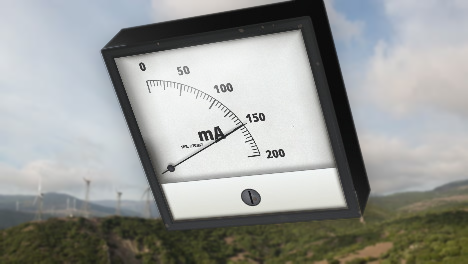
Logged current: 150; mA
